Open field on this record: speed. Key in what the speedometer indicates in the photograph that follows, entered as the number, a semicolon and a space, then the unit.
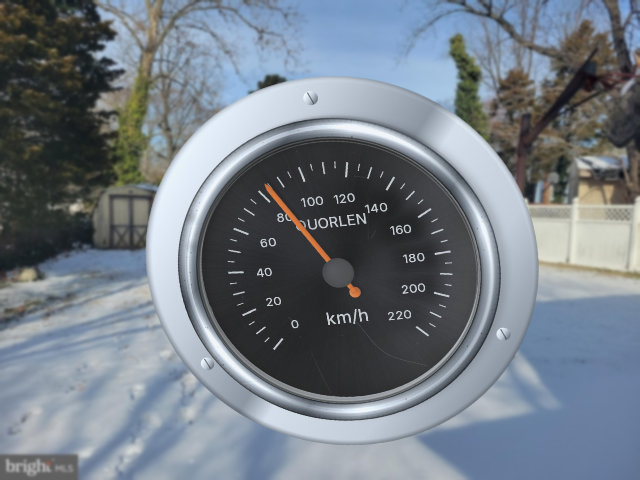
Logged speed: 85; km/h
